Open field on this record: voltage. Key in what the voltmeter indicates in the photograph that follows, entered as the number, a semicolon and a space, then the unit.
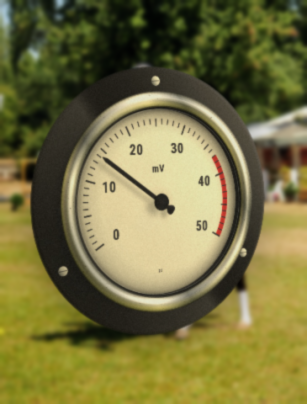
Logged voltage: 14; mV
